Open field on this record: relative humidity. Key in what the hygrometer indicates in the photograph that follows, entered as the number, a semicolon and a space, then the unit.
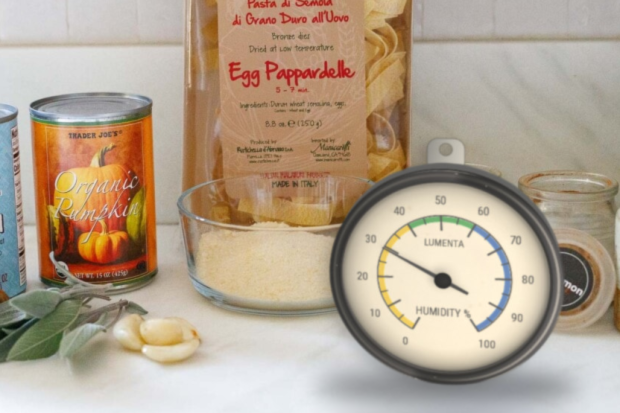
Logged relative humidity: 30; %
